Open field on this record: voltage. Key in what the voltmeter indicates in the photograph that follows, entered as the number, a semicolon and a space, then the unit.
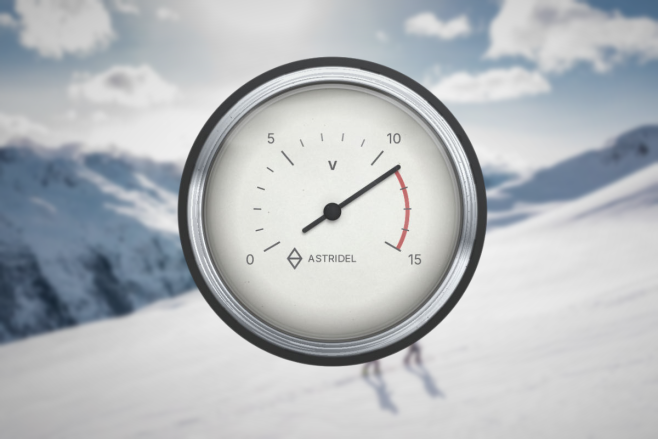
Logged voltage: 11; V
